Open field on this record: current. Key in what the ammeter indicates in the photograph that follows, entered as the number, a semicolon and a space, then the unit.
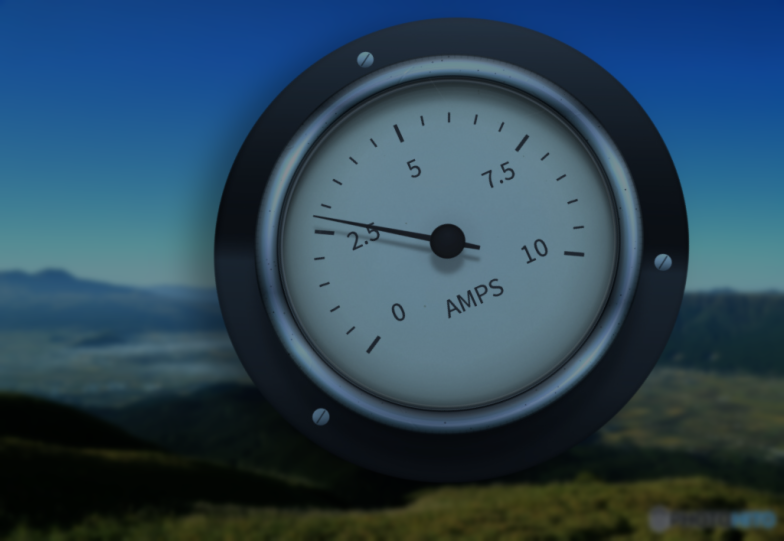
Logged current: 2.75; A
